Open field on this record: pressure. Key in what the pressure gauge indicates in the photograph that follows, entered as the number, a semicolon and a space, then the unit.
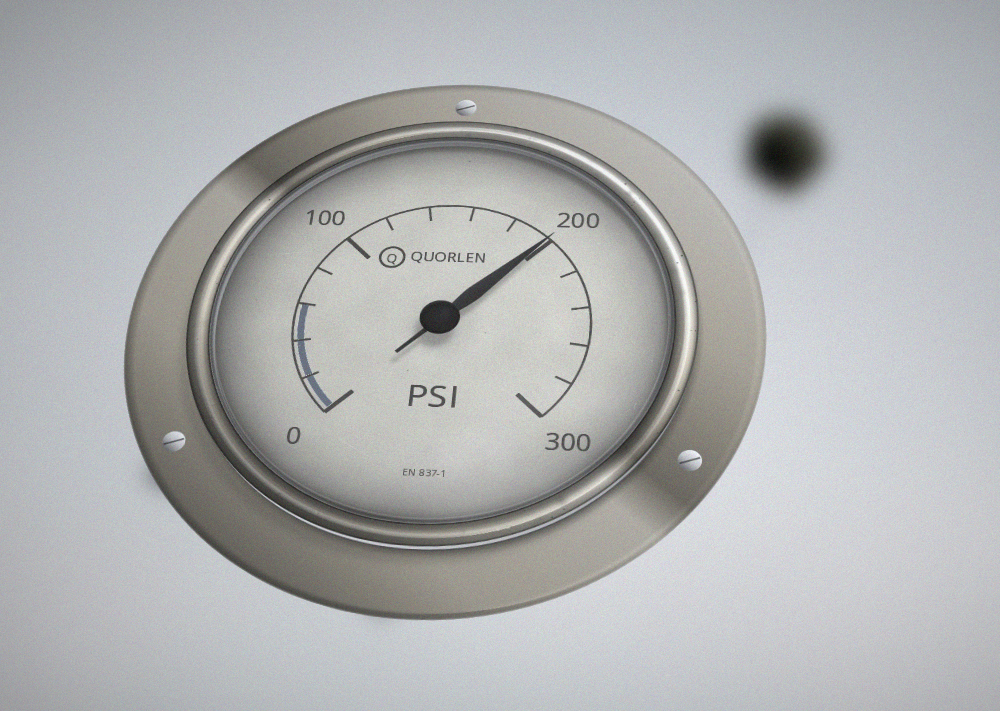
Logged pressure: 200; psi
